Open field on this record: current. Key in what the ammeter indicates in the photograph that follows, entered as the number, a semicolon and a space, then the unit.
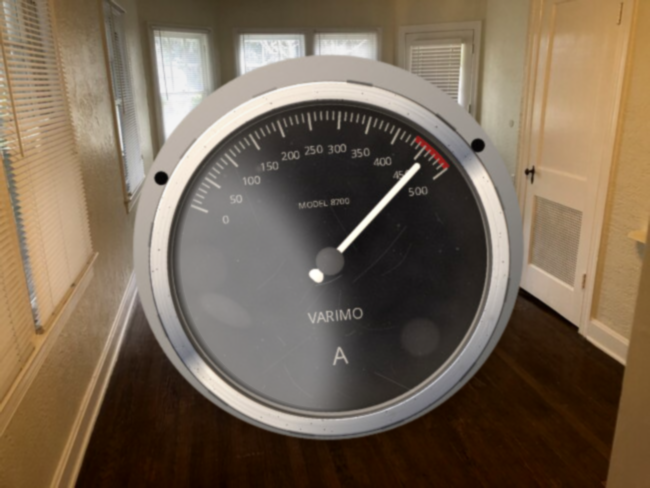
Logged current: 460; A
